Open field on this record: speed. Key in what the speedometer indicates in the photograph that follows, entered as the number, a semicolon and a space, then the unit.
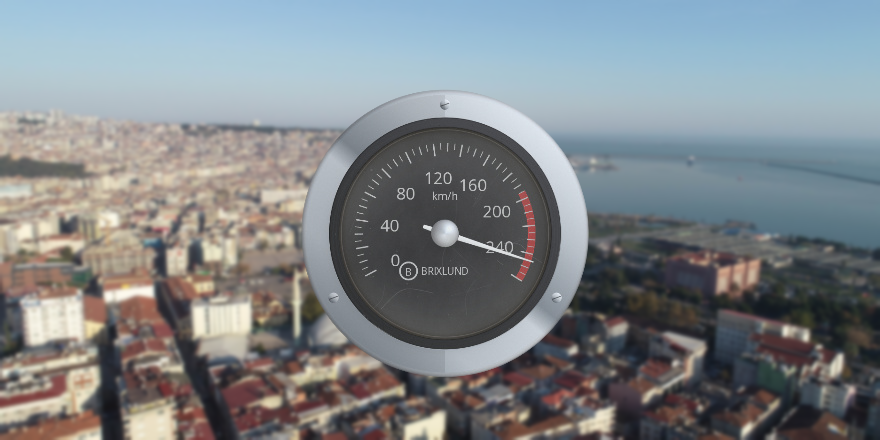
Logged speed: 245; km/h
